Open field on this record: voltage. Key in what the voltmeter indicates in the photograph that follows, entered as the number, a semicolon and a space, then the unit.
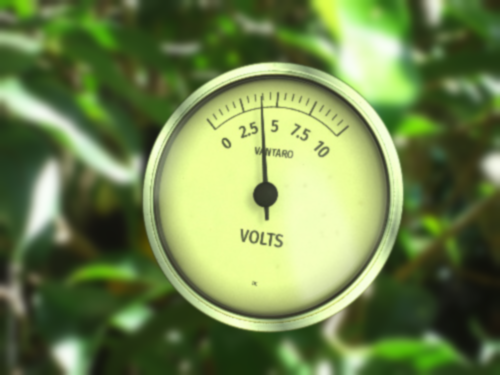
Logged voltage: 4; V
